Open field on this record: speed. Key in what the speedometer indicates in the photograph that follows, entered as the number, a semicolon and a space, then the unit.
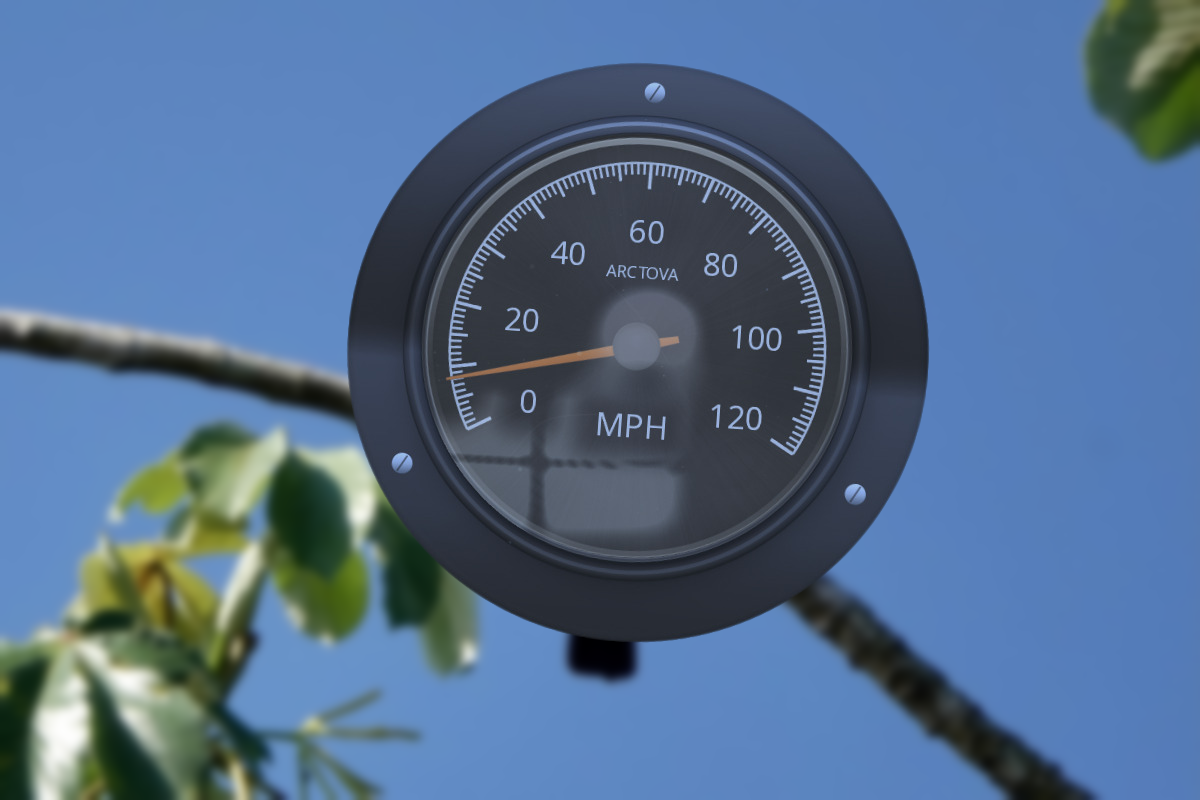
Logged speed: 8; mph
